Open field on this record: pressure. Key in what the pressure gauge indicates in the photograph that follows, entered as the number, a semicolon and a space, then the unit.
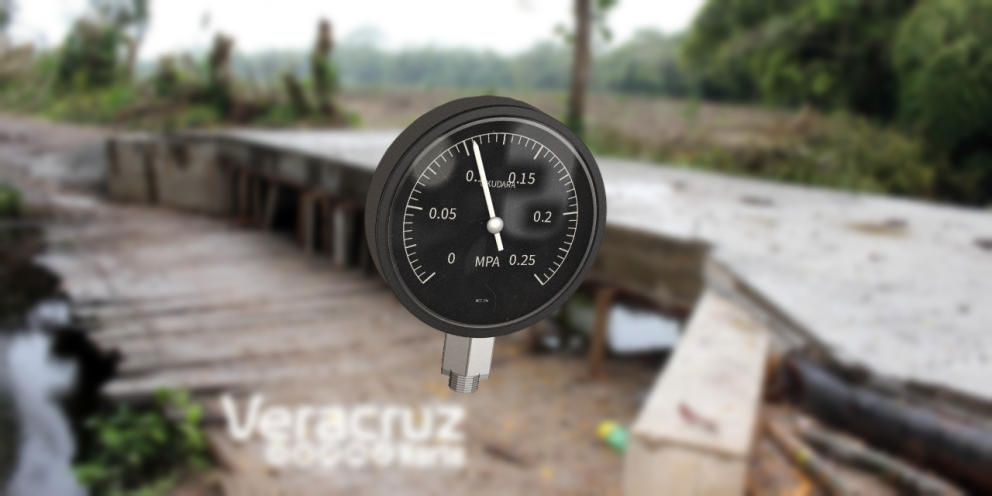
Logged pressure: 0.105; MPa
